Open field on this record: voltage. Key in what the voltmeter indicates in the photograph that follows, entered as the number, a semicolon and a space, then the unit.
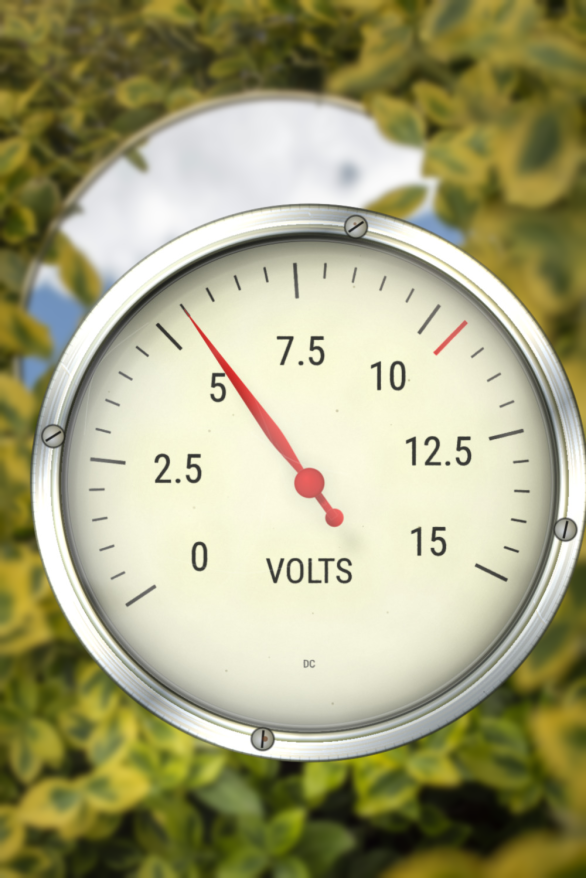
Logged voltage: 5.5; V
